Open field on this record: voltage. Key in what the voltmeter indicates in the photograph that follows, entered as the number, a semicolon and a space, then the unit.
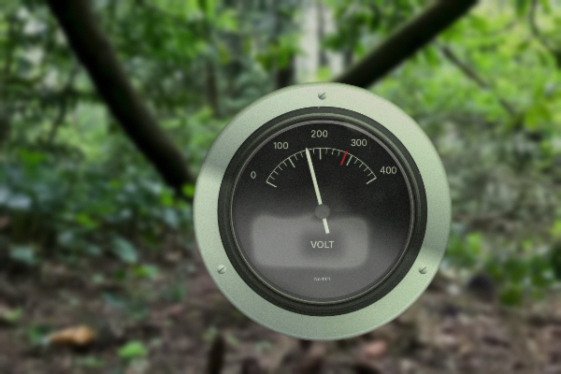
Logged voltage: 160; V
